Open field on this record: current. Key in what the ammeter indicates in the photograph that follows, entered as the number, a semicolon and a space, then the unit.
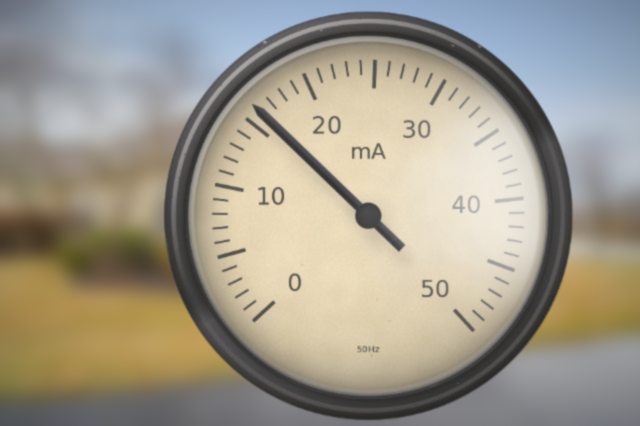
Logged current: 16; mA
